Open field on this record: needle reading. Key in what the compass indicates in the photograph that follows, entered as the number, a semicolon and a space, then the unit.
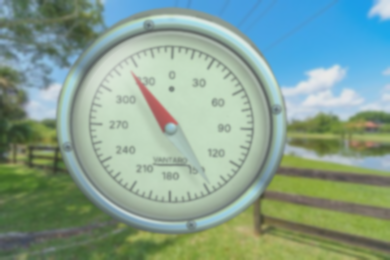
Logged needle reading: 325; °
